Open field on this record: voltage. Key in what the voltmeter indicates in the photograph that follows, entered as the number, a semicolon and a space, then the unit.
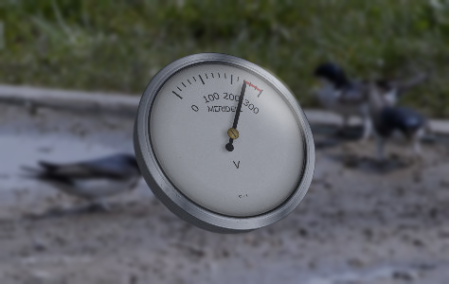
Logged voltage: 240; V
